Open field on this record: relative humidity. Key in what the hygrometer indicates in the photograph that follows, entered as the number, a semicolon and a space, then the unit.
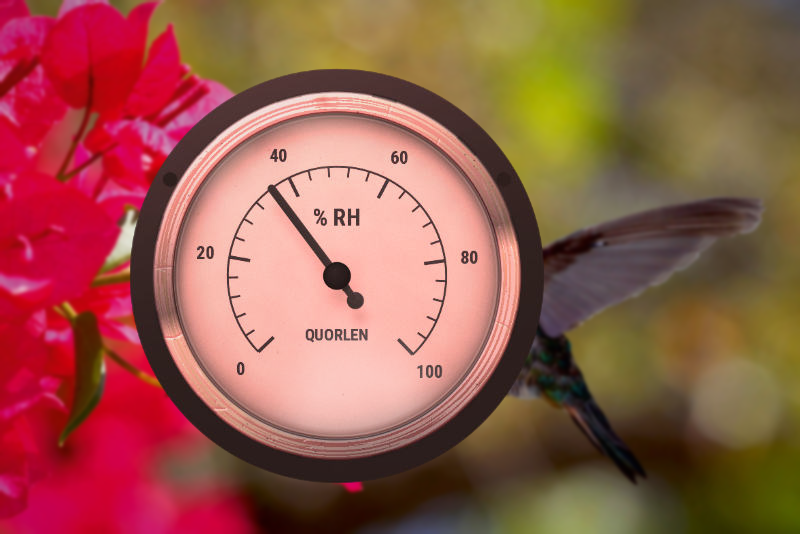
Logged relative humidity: 36; %
